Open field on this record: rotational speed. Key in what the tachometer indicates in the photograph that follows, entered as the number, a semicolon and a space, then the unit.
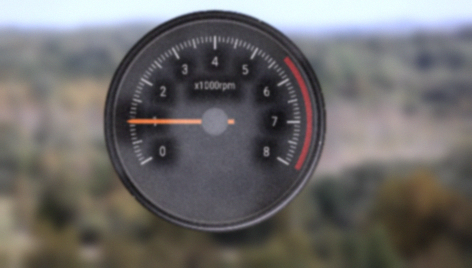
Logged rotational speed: 1000; rpm
